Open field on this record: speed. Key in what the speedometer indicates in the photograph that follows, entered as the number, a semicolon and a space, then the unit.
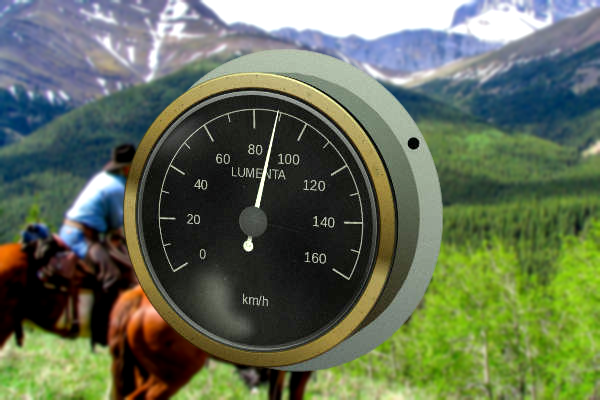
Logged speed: 90; km/h
